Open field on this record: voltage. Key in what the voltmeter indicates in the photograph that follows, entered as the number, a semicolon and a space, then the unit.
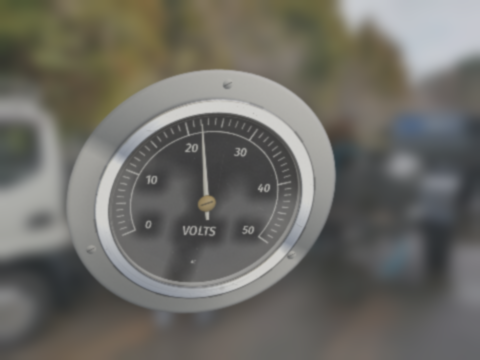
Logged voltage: 22; V
